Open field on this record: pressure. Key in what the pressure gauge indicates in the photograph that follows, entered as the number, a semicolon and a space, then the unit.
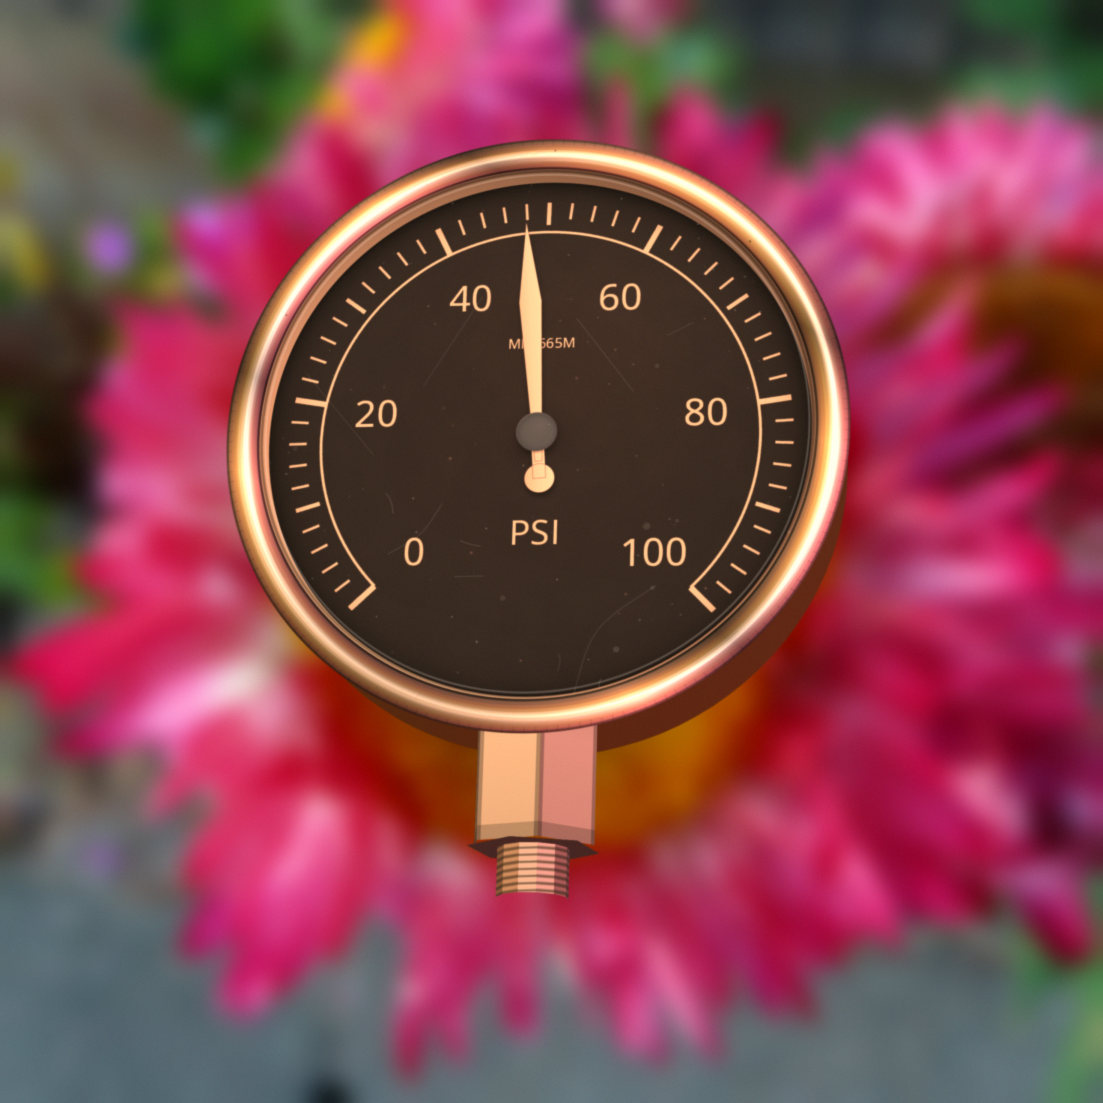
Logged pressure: 48; psi
